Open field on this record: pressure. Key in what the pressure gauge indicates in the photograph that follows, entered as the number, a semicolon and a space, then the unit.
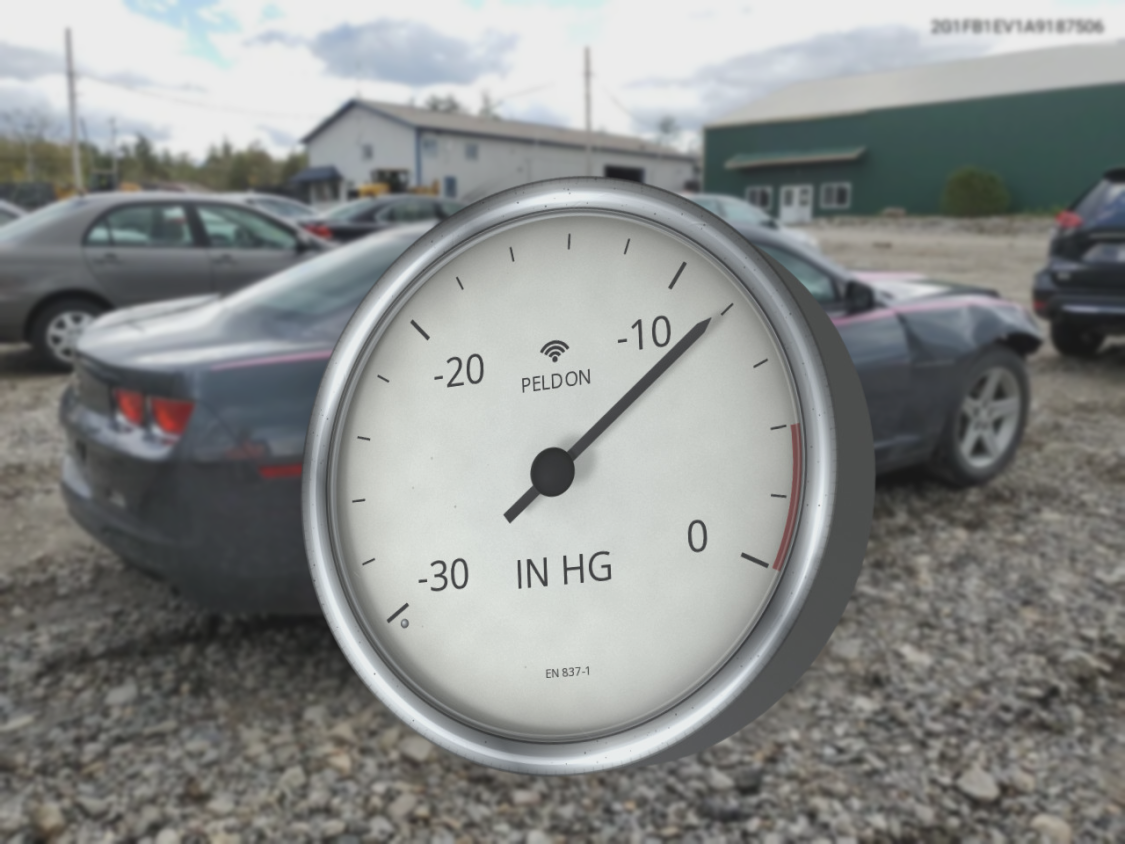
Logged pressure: -8; inHg
